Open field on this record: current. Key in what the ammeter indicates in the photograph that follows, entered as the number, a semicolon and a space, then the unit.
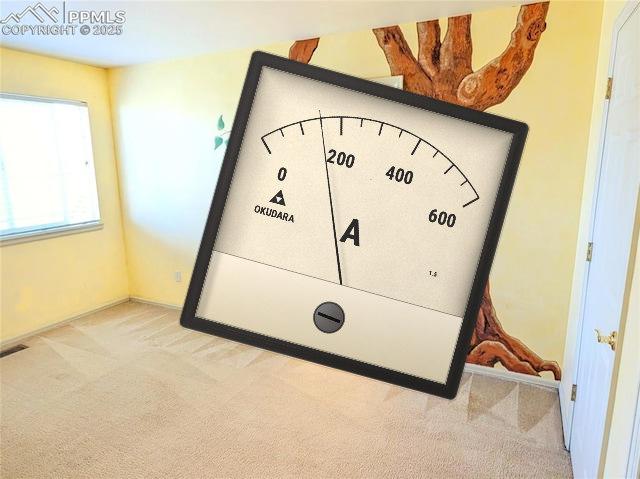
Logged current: 150; A
